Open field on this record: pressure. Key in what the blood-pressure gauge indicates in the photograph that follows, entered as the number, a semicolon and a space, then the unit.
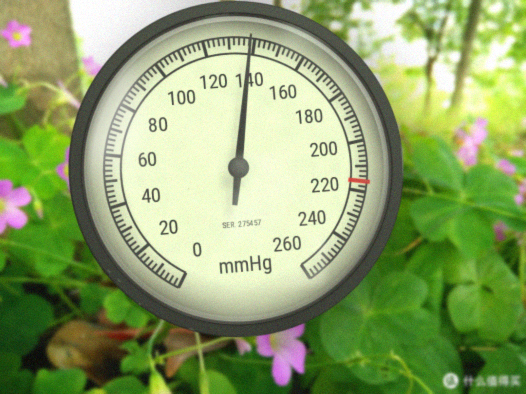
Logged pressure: 138; mmHg
